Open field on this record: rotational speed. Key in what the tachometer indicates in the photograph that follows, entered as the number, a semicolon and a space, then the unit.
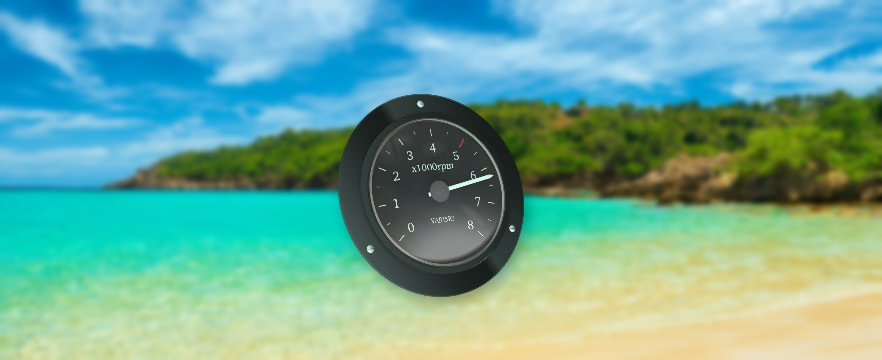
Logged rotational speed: 6250; rpm
